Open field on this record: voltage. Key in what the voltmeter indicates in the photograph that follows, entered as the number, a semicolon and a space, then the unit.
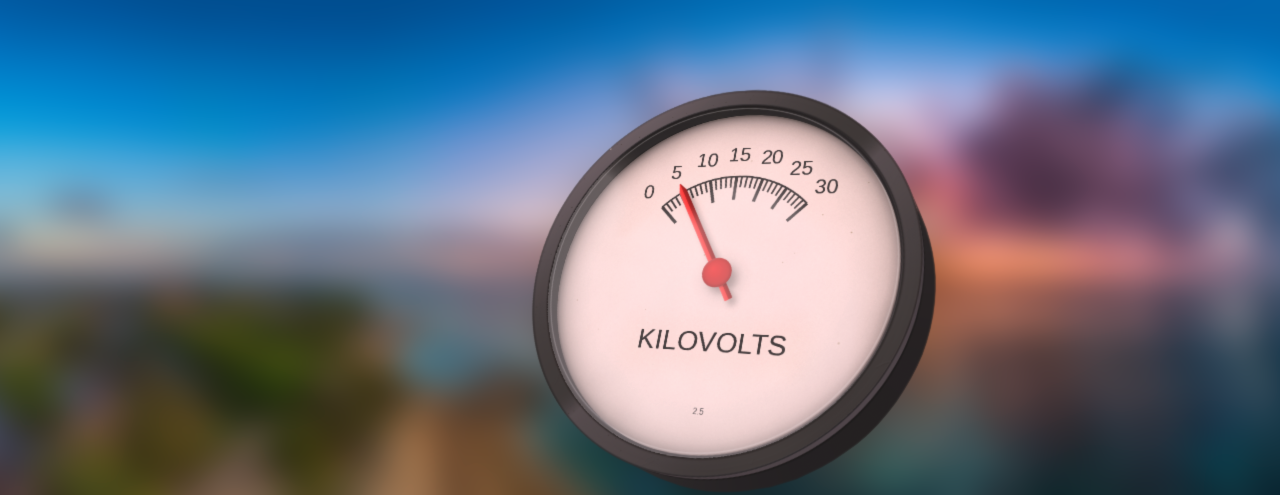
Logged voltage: 5; kV
